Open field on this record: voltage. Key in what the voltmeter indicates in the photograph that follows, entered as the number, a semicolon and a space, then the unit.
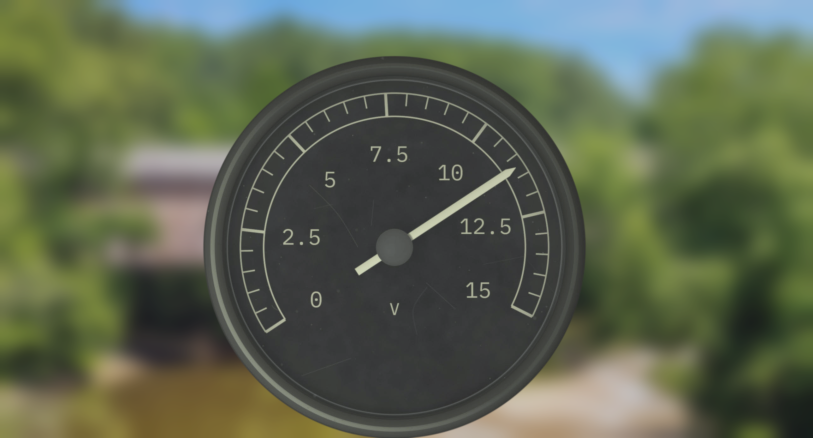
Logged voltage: 11.25; V
